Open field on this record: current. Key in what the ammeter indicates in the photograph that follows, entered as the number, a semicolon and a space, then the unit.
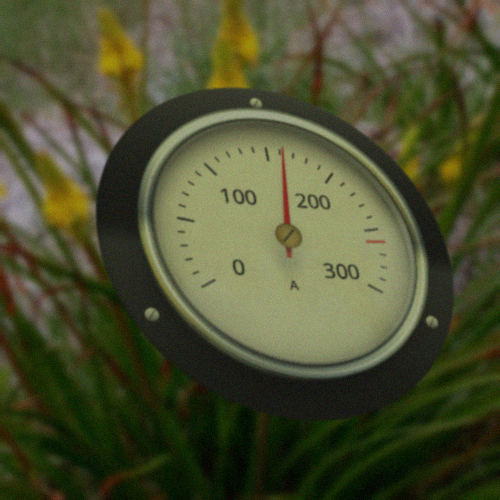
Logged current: 160; A
